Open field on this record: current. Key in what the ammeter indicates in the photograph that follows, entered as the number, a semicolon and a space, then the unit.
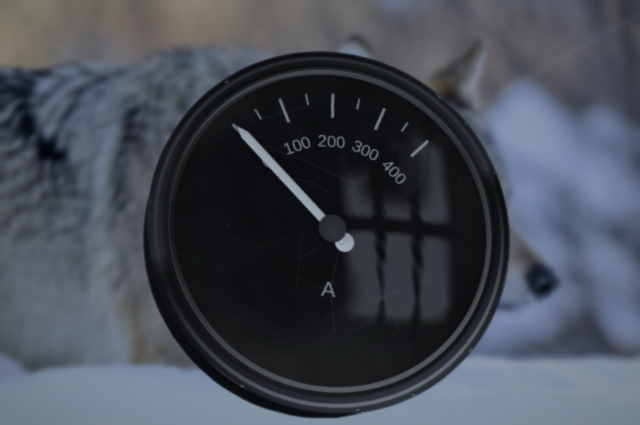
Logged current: 0; A
